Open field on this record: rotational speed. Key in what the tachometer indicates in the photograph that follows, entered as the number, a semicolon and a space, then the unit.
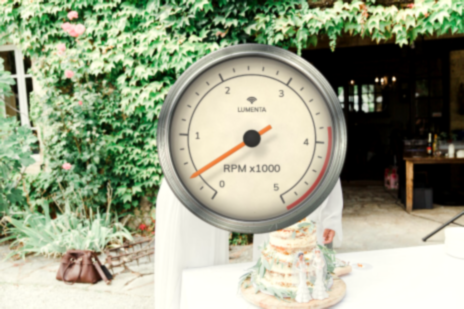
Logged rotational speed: 400; rpm
